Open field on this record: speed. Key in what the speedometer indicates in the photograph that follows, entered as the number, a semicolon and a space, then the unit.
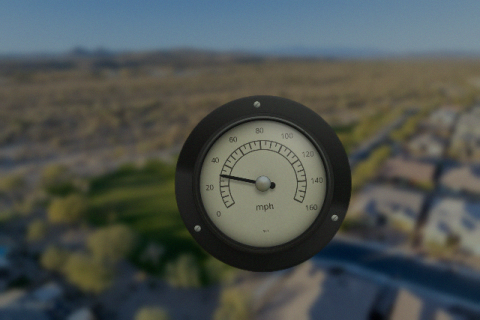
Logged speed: 30; mph
